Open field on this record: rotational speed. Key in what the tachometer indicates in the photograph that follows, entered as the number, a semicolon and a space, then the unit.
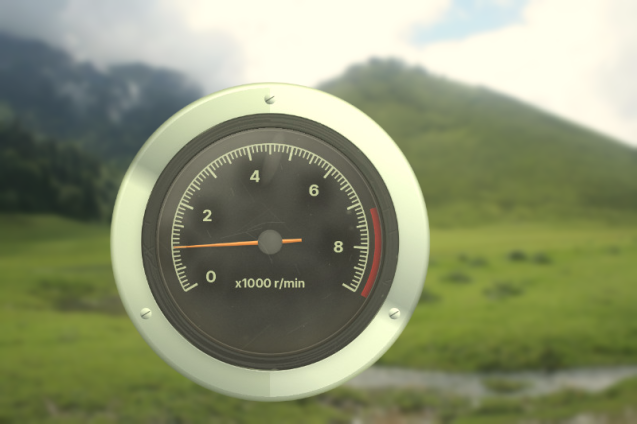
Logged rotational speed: 1000; rpm
